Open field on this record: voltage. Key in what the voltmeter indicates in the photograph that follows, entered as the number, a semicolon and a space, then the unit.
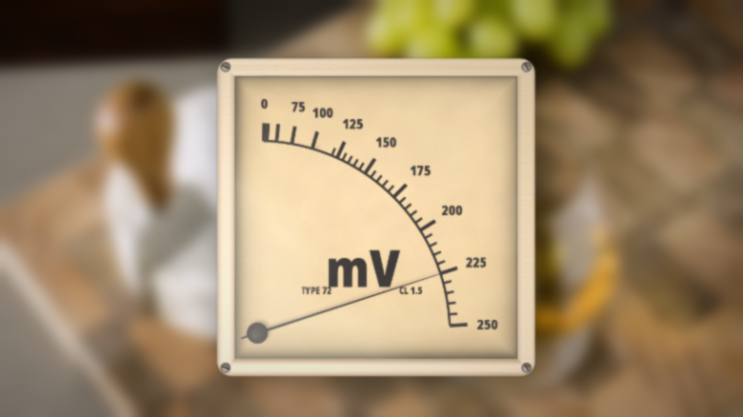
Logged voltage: 225; mV
